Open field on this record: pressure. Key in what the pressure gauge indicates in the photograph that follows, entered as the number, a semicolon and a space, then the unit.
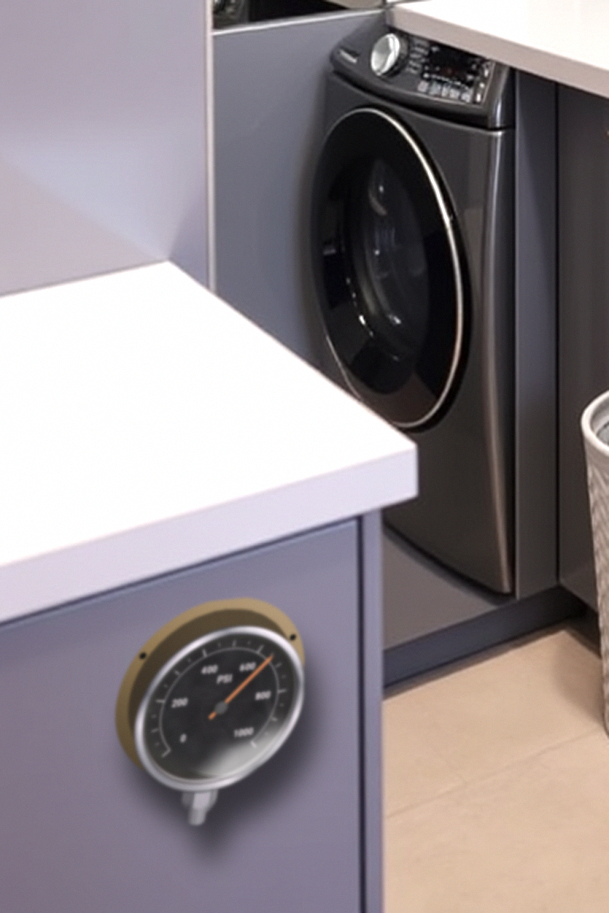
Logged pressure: 650; psi
